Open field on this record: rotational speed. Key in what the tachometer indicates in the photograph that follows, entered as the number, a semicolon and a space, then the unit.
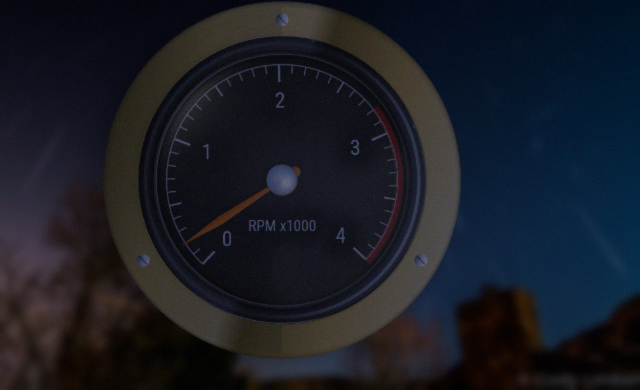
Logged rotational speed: 200; rpm
